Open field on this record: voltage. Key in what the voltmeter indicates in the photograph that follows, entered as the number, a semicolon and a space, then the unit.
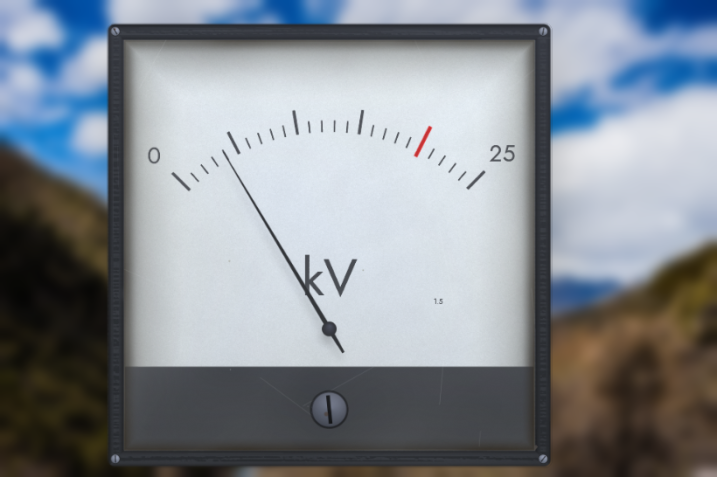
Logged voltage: 4; kV
